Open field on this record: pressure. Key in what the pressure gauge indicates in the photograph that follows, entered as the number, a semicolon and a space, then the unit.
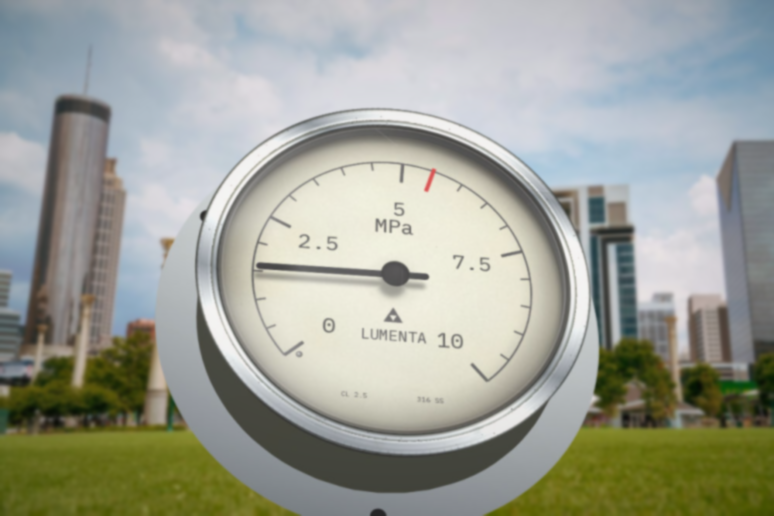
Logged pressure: 1.5; MPa
